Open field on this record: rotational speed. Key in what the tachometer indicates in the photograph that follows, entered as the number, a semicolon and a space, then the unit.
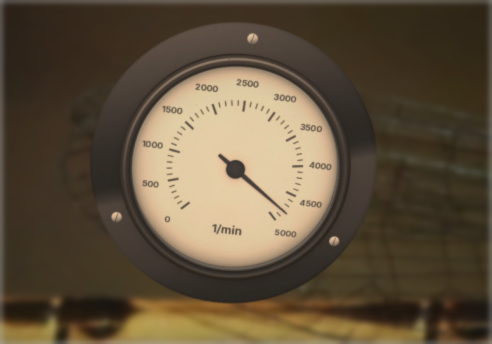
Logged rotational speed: 4800; rpm
